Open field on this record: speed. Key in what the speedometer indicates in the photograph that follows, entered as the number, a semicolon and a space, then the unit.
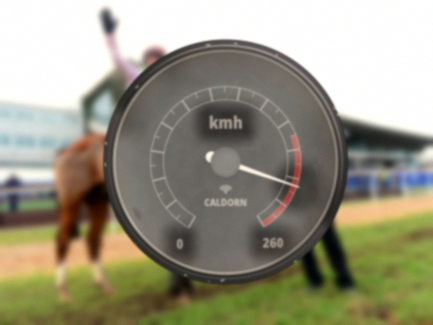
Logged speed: 225; km/h
